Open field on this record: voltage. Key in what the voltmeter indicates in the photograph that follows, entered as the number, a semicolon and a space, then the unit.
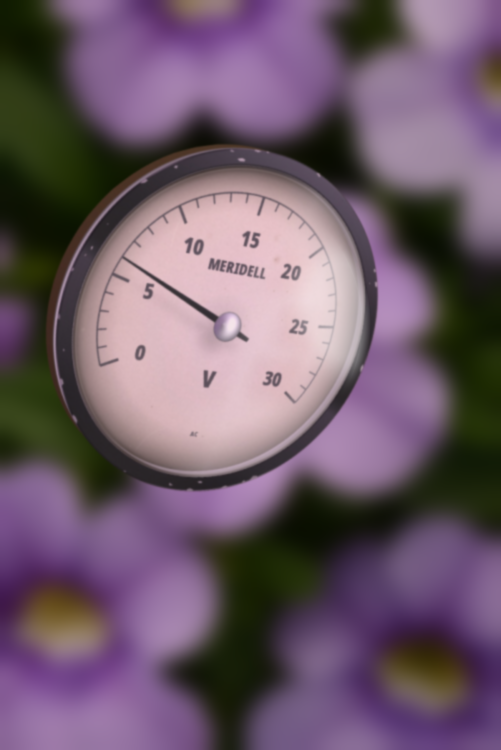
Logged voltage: 6; V
